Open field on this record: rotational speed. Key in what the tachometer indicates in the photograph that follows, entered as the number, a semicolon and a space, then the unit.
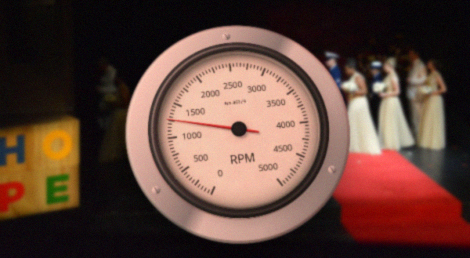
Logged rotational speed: 1250; rpm
